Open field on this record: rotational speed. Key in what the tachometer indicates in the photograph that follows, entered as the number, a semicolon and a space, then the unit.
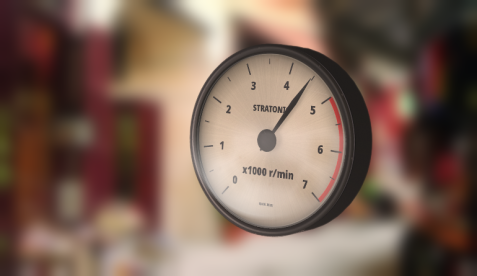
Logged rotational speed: 4500; rpm
